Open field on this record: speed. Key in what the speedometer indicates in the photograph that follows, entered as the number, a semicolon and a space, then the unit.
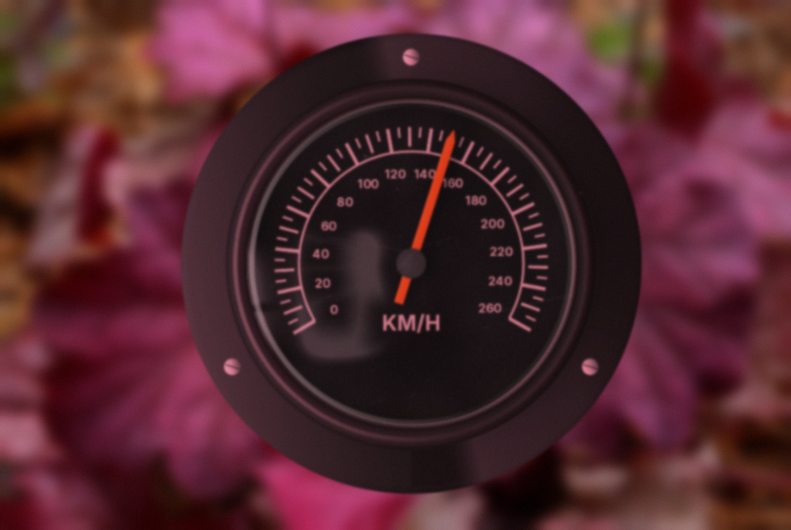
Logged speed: 150; km/h
